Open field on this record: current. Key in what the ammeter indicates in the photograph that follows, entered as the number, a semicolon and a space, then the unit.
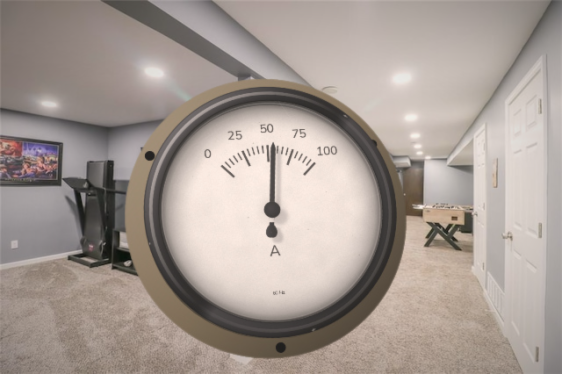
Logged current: 55; A
